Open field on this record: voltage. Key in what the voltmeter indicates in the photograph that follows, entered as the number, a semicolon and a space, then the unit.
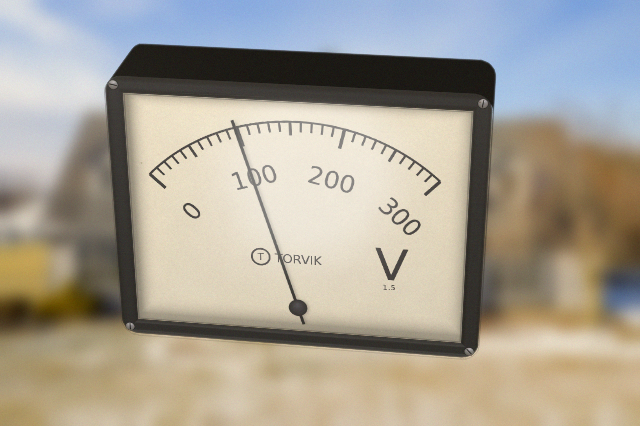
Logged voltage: 100; V
